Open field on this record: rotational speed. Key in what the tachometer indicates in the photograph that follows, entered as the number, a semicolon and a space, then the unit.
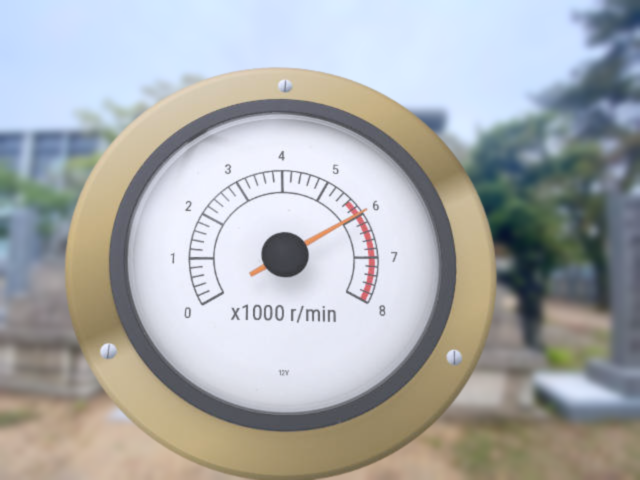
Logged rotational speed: 6000; rpm
